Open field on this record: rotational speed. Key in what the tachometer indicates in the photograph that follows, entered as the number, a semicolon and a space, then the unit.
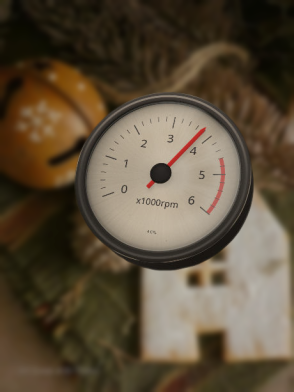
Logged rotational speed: 3800; rpm
